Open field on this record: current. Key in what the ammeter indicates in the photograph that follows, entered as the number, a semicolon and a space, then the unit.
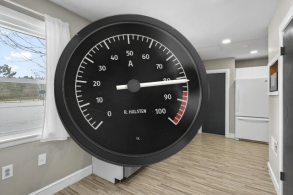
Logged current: 82; A
